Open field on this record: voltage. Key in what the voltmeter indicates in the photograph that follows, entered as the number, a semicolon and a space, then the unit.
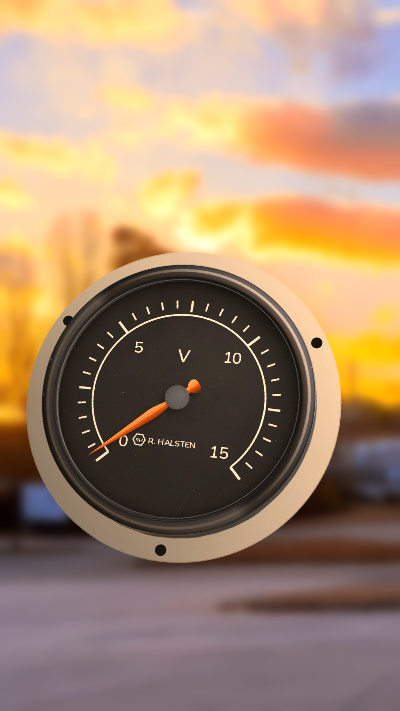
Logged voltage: 0.25; V
